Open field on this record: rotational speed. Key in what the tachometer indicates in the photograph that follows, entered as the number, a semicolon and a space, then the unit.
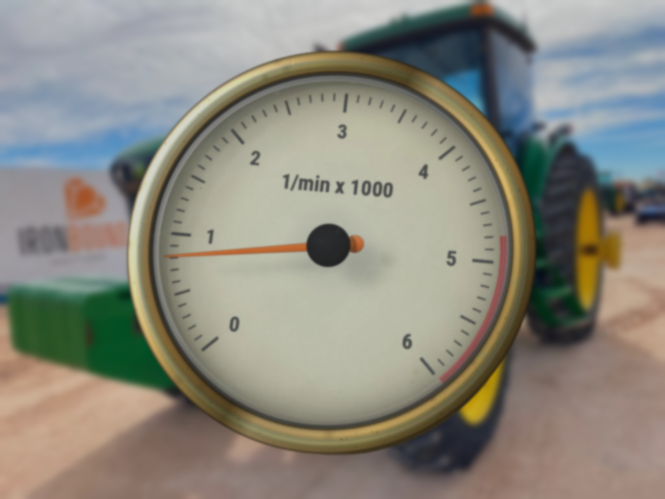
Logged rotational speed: 800; rpm
